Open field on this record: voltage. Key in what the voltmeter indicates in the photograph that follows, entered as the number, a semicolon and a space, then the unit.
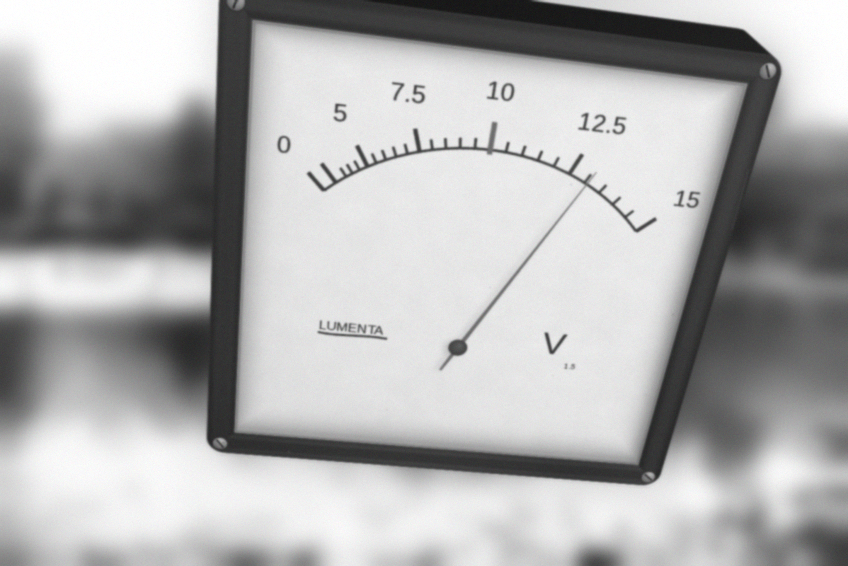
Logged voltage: 13; V
